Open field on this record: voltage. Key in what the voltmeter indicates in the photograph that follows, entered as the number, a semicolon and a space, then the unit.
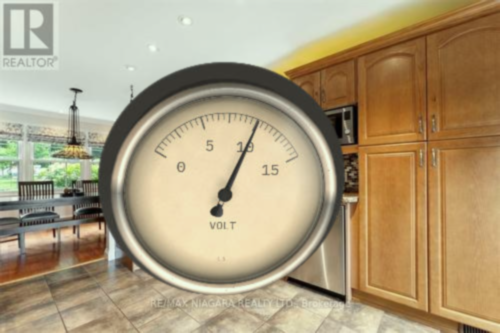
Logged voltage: 10; V
